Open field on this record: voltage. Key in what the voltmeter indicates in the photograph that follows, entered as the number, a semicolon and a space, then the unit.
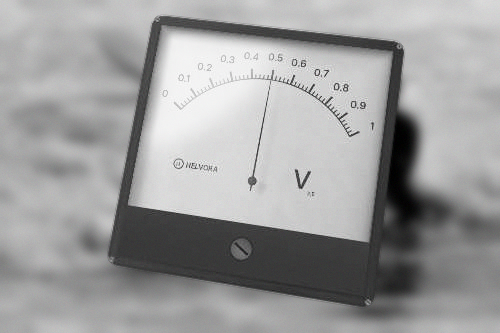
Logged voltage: 0.5; V
